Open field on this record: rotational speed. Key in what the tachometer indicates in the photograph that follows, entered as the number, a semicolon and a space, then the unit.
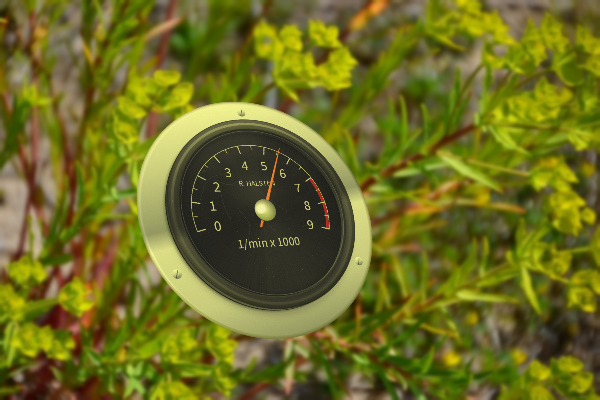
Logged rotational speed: 5500; rpm
